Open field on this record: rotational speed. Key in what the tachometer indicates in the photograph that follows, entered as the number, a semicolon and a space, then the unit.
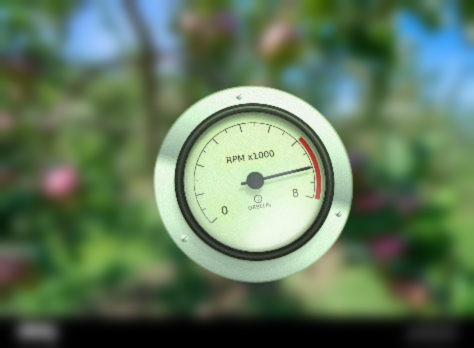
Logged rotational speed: 7000; rpm
